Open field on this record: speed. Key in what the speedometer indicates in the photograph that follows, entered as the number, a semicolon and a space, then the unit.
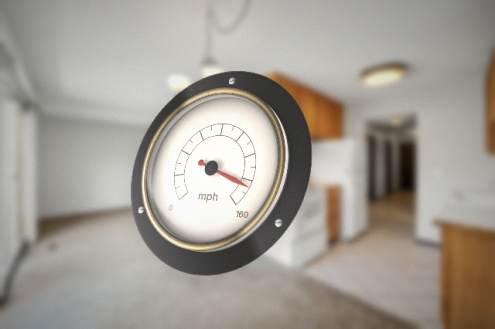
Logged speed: 145; mph
